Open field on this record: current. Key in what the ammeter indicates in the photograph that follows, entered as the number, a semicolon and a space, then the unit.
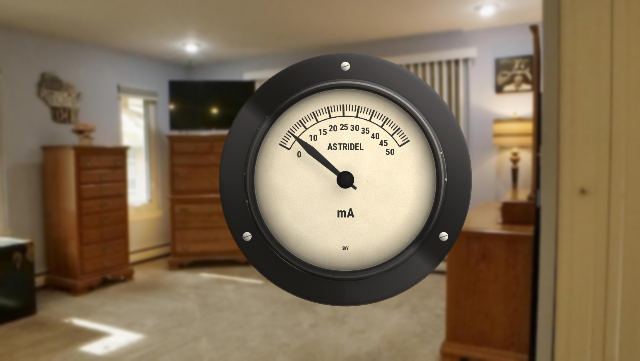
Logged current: 5; mA
